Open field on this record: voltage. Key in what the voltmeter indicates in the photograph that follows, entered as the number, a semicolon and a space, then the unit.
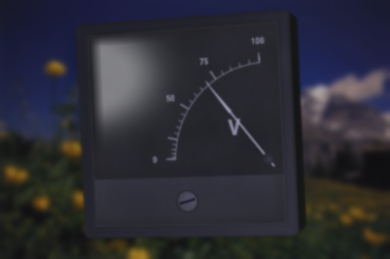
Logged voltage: 70; V
